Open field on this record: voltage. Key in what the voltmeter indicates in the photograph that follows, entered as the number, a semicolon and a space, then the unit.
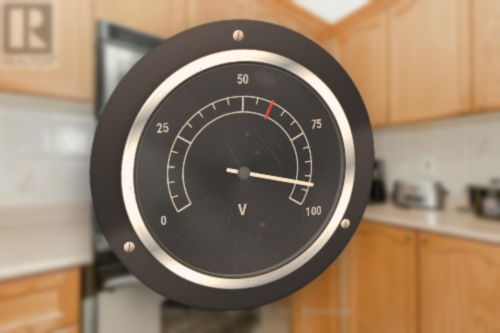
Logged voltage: 92.5; V
